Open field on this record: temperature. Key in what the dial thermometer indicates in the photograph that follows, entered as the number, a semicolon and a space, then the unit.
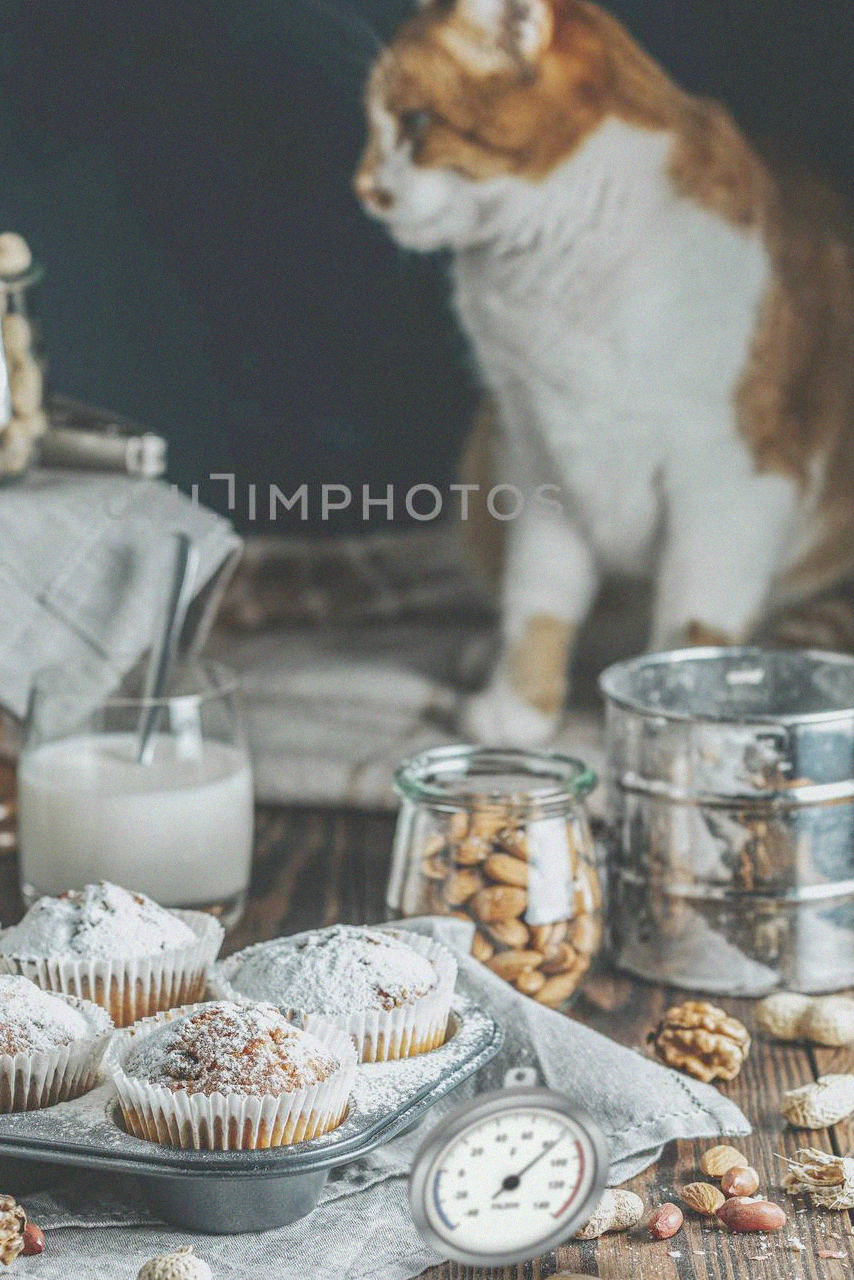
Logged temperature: 80; °F
